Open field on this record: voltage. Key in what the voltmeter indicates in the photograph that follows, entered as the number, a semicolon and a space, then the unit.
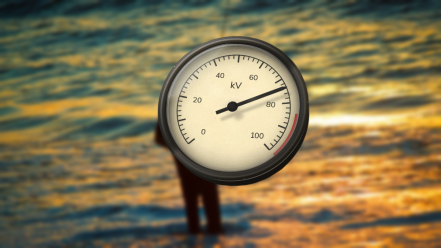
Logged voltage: 74; kV
